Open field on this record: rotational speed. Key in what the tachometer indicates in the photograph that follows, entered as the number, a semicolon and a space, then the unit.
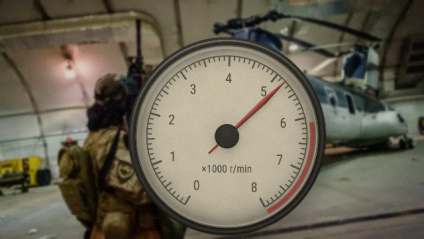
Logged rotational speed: 5200; rpm
